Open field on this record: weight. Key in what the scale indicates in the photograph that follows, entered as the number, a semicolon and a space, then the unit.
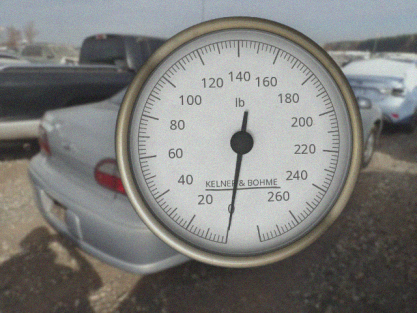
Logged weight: 0; lb
